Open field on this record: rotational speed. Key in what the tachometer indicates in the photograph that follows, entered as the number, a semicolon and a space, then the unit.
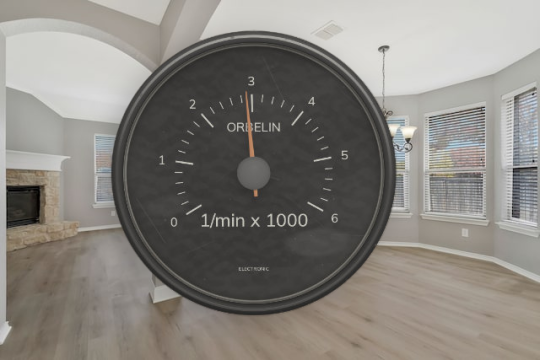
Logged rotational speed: 2900; rpm
